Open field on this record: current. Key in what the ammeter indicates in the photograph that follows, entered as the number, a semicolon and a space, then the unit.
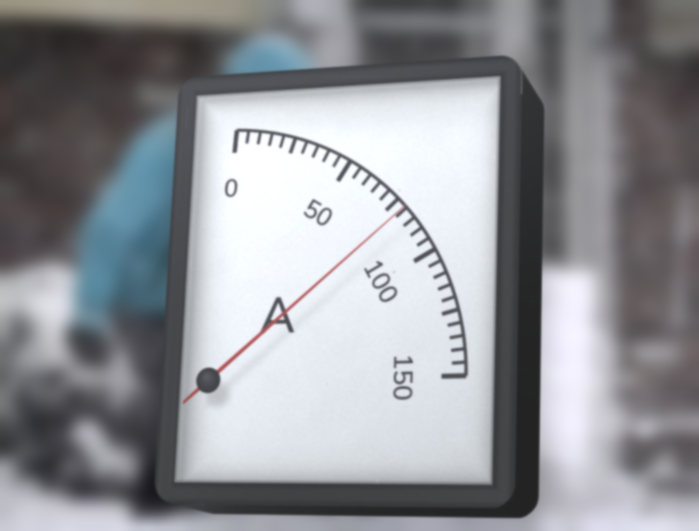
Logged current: 80; A
